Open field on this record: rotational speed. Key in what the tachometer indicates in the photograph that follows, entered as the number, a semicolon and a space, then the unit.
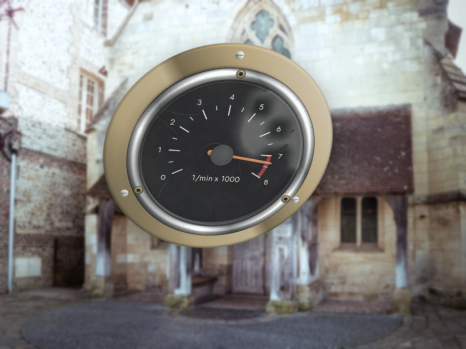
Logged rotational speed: 7250; rpm
